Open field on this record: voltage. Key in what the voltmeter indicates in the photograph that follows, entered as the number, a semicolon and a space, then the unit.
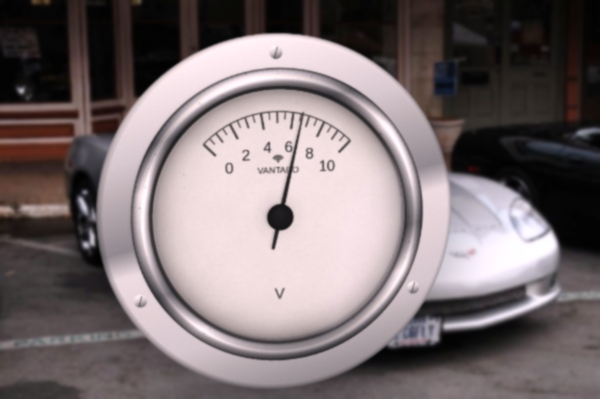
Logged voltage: 6.5; V
